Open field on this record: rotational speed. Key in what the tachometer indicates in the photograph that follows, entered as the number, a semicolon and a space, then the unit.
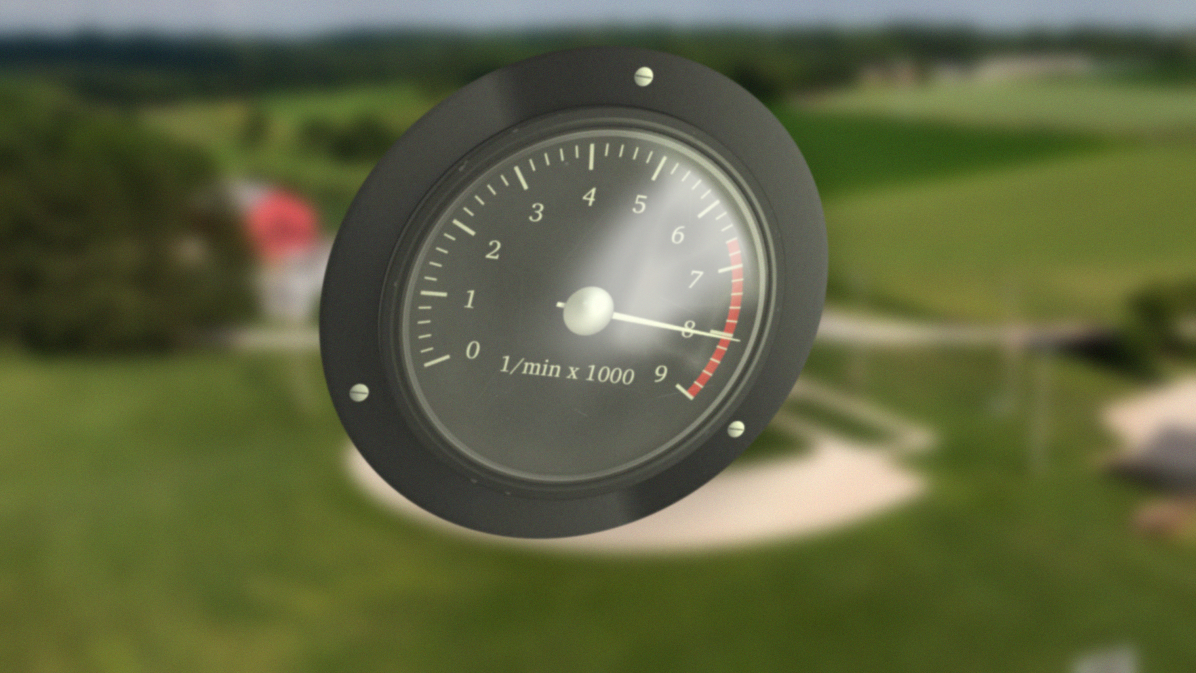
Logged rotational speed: 8000; rpm
